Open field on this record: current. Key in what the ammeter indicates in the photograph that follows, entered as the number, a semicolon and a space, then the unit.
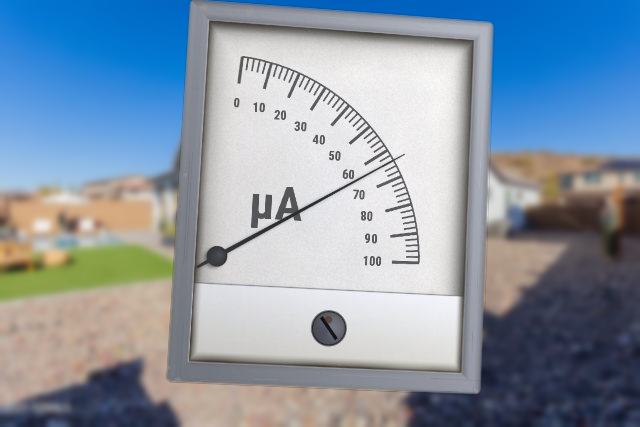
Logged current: 64; µA
